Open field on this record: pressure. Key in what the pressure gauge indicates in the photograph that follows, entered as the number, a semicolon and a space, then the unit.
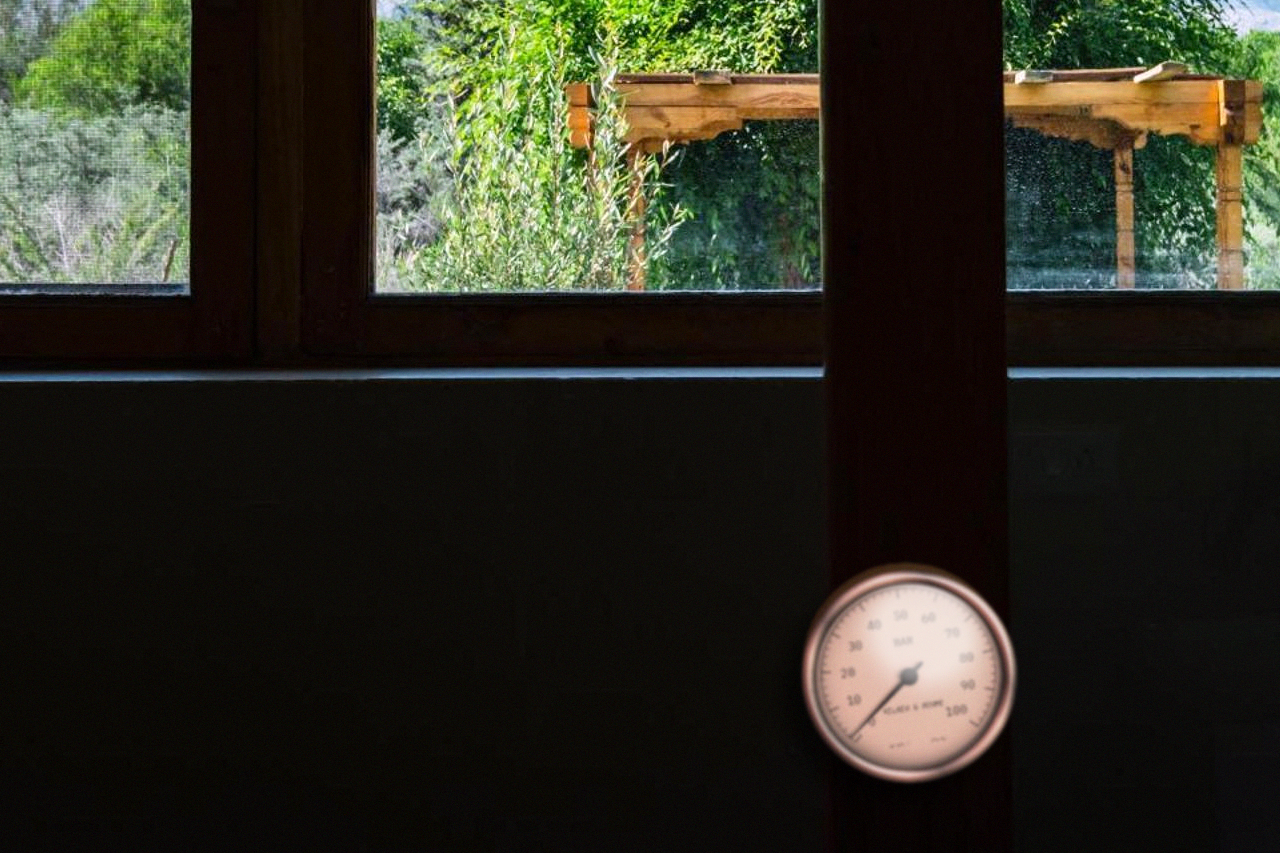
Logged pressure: 2; bar
